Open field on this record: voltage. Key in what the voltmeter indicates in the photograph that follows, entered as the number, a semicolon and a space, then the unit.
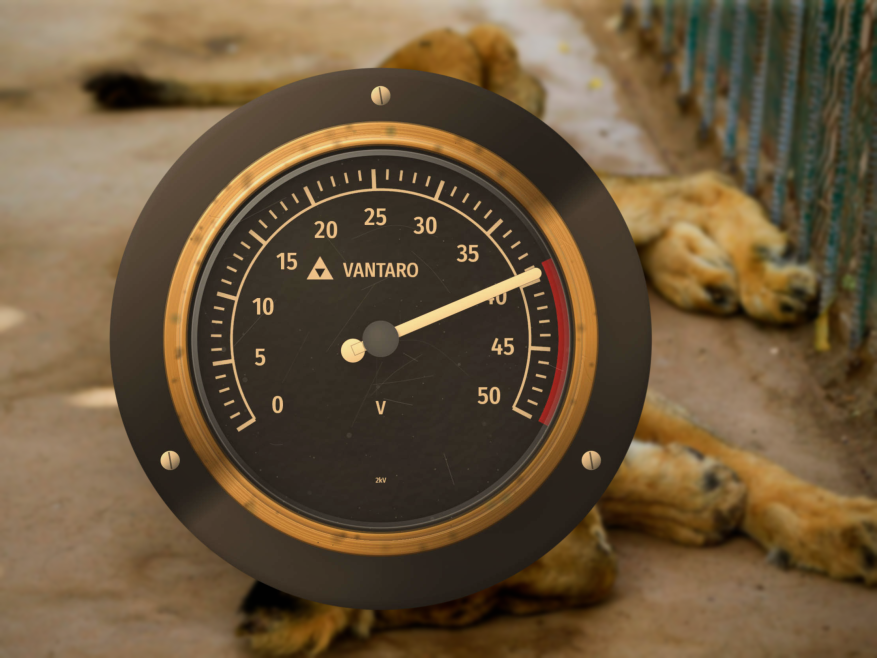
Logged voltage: 39.5; V
